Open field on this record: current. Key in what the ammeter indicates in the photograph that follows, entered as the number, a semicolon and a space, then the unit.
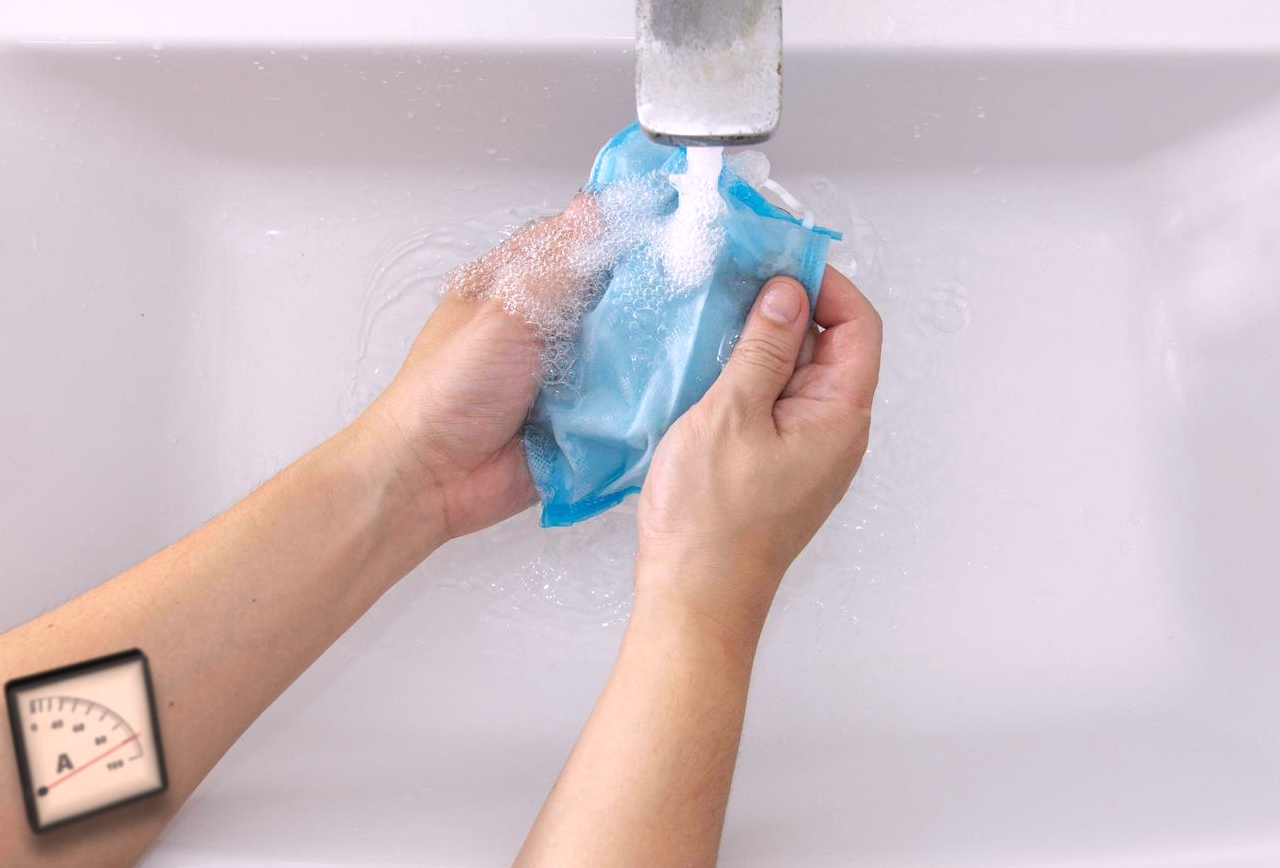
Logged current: 90; A
